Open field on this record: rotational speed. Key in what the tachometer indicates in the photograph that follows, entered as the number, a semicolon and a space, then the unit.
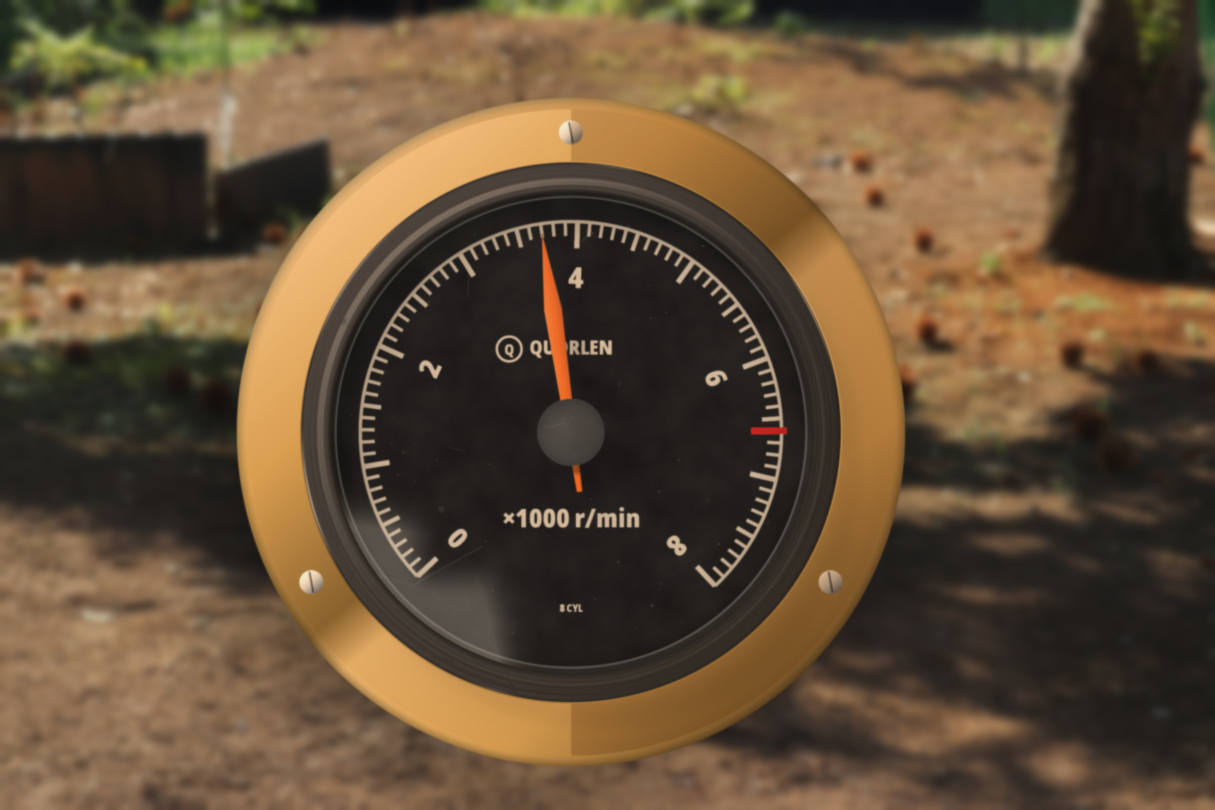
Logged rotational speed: 3700; rpm
